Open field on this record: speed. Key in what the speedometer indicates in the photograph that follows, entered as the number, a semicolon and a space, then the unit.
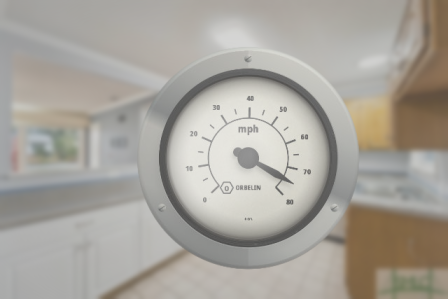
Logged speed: 75; mph
